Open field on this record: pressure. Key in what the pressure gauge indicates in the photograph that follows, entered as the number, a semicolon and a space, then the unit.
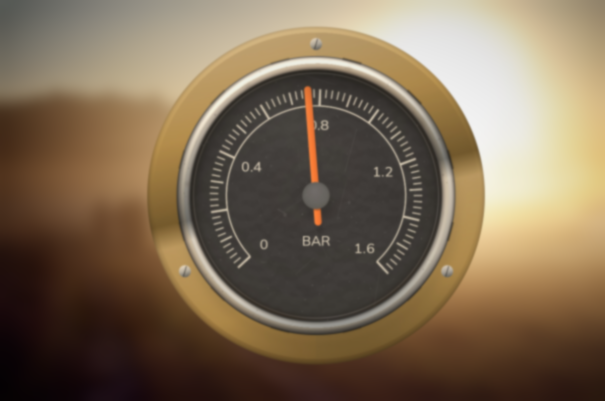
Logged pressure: 0.76; bar
